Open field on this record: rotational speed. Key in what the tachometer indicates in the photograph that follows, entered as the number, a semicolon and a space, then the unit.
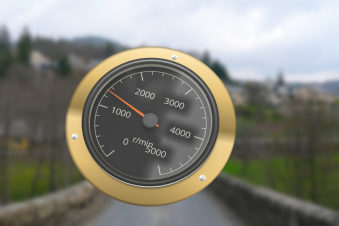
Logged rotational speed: 1300; rpm
